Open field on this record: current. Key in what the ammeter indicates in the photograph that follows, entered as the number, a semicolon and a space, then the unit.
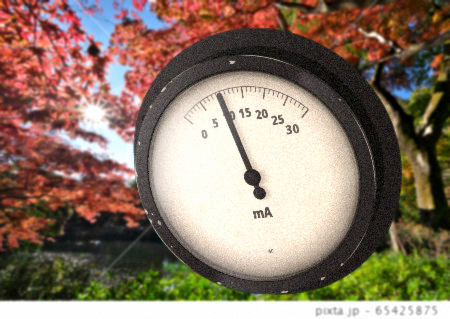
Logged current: 10; mA
